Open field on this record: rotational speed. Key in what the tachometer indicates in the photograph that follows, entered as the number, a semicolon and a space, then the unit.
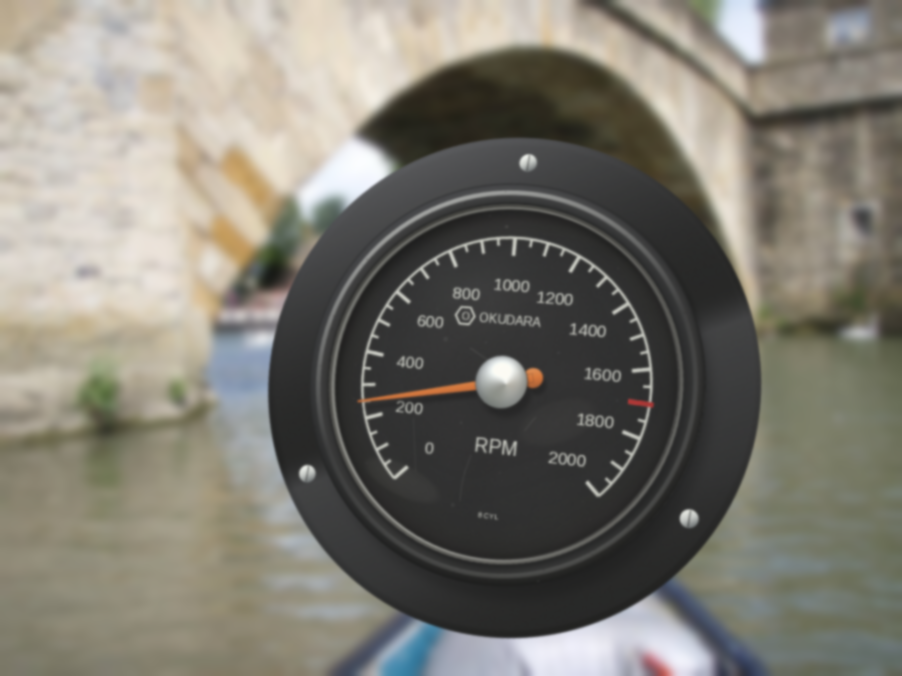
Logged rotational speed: 250; rpm
